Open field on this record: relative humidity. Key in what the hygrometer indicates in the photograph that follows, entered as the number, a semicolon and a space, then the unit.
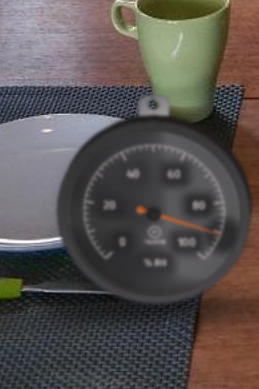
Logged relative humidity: 90; %
